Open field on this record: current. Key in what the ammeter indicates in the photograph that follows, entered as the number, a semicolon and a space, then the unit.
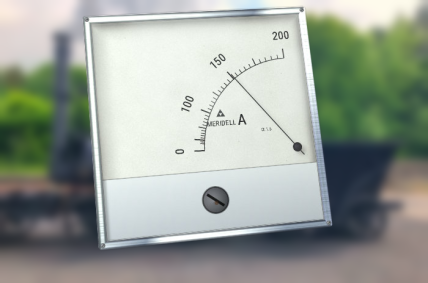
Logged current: 150; A
